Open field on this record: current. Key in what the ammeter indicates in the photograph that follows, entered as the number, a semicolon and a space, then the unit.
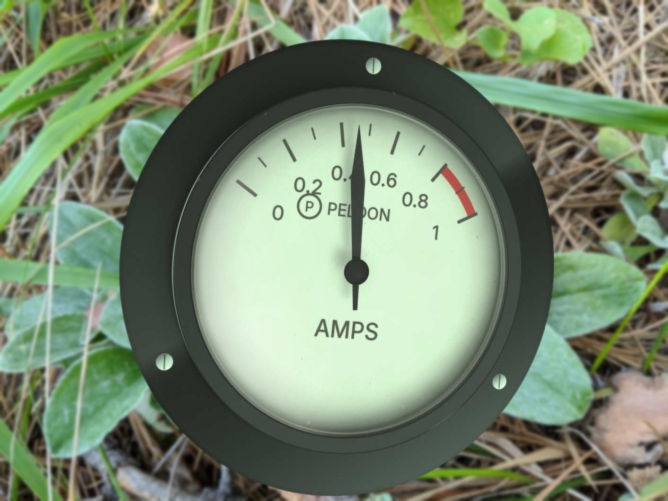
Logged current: 0.45; A
